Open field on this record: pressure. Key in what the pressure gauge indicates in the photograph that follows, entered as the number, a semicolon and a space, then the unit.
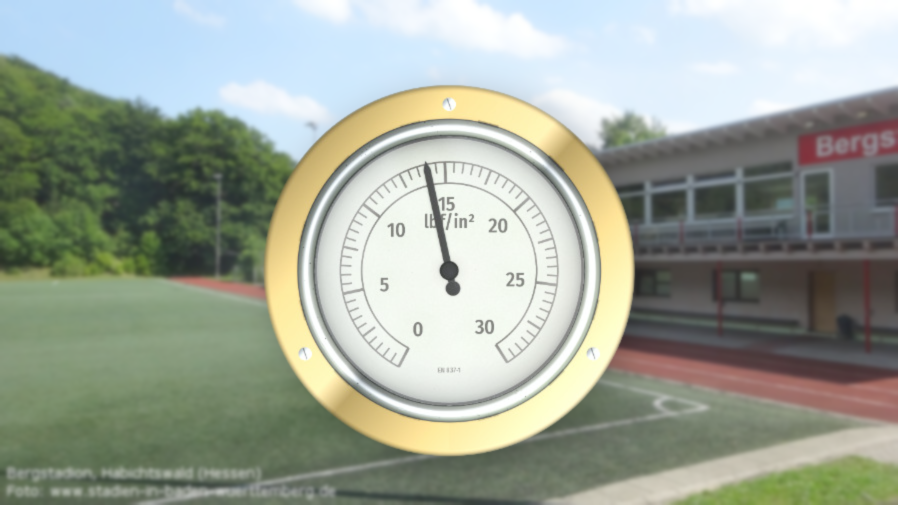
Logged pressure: 14; psi
